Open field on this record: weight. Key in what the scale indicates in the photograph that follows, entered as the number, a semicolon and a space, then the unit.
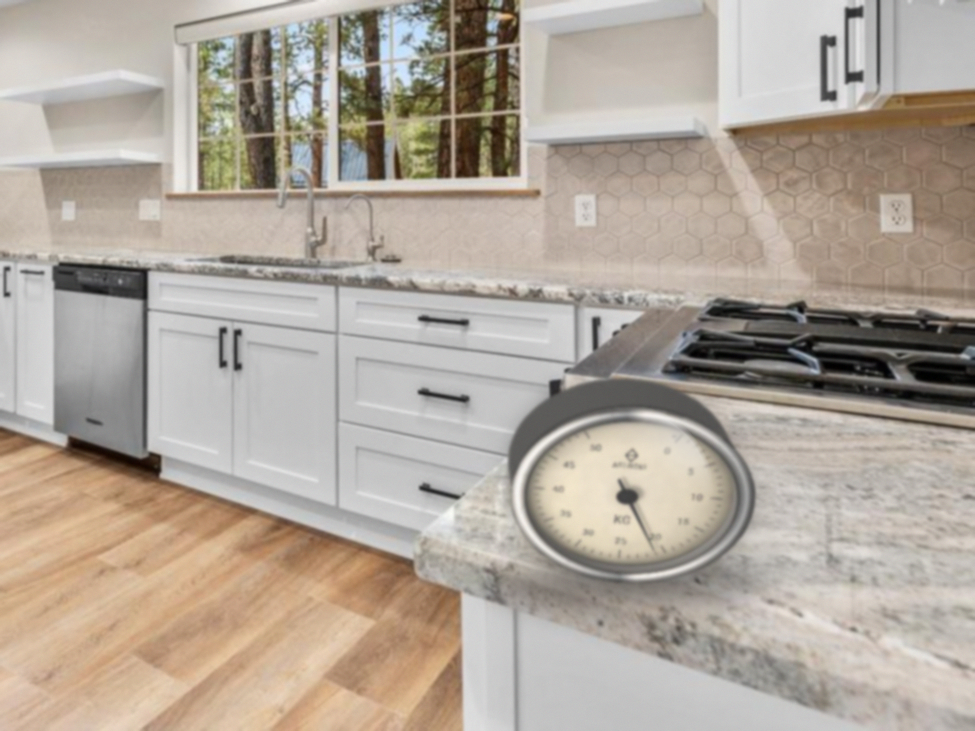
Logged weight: 21; kg
